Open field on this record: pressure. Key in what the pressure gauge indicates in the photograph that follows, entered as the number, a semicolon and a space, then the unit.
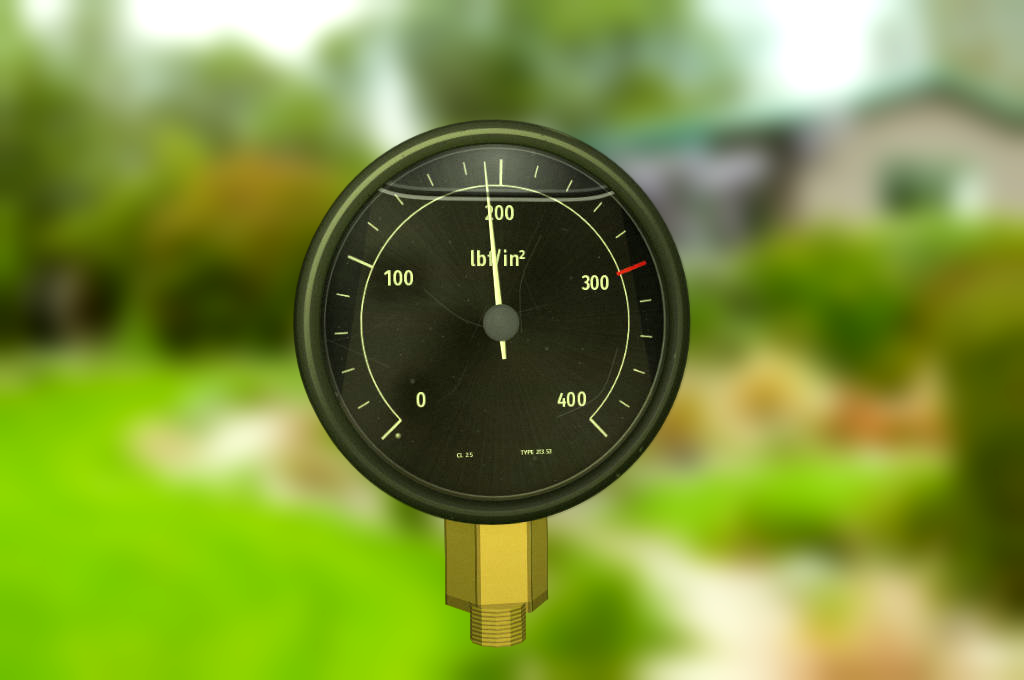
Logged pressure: 190; psi
